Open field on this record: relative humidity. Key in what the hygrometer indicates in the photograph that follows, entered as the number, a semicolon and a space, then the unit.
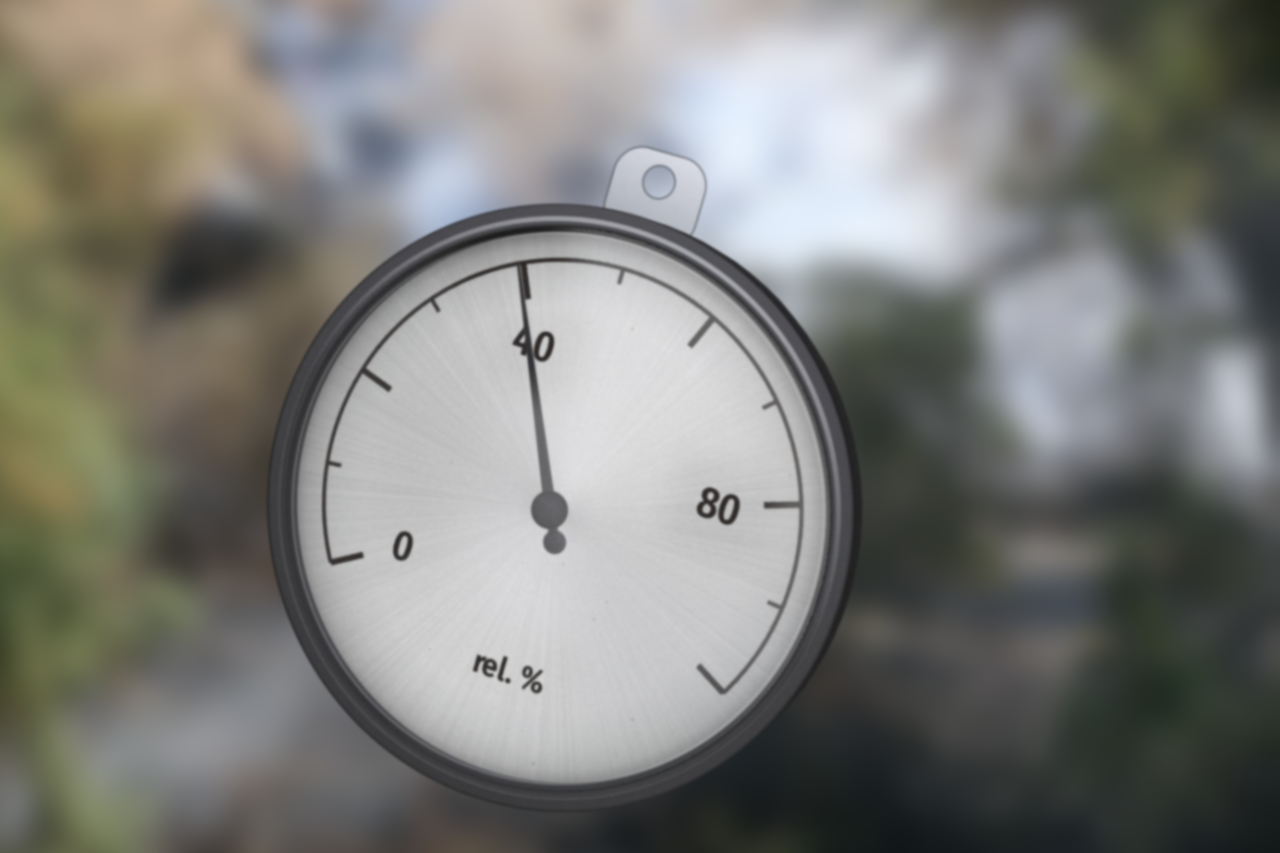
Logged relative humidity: 40; %
